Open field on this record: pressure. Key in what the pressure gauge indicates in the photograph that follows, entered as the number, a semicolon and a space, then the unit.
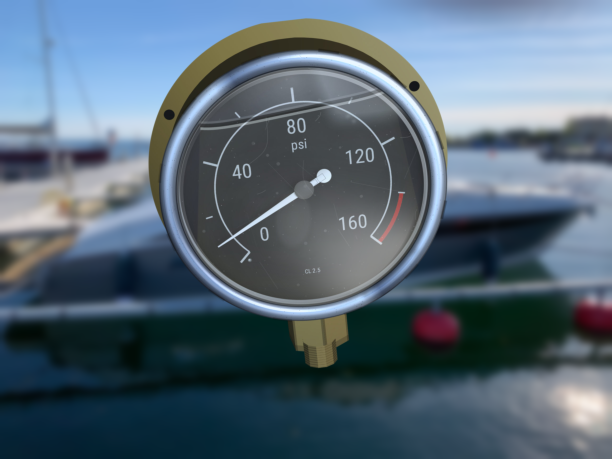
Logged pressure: 10; psi
